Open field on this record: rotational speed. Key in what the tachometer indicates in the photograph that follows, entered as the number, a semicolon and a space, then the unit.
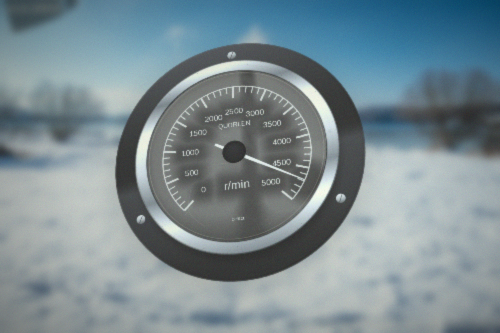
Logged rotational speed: 4700; rpm
